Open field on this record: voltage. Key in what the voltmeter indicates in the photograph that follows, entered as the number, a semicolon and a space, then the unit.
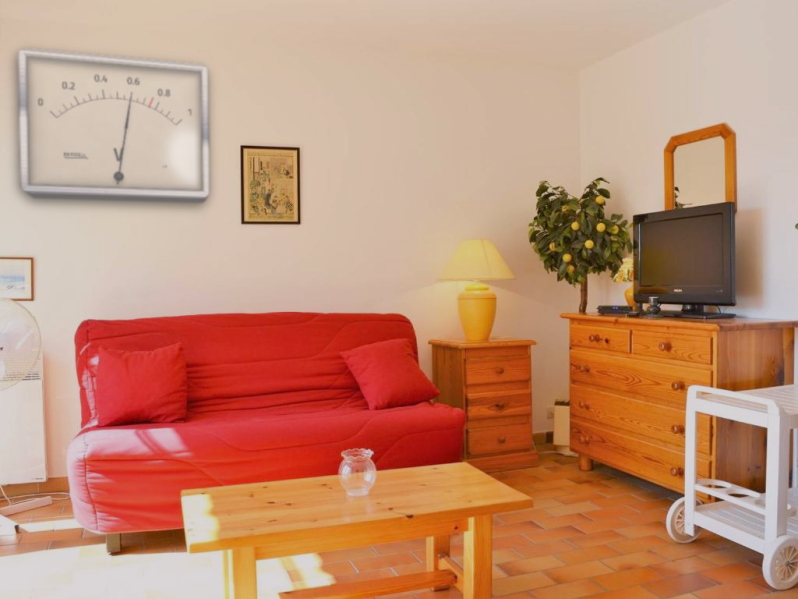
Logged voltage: 0.6; V
